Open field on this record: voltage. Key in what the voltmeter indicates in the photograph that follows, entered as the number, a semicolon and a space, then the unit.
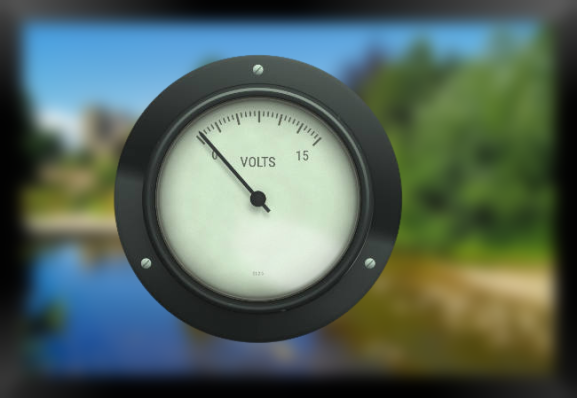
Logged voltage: 0.5; V
